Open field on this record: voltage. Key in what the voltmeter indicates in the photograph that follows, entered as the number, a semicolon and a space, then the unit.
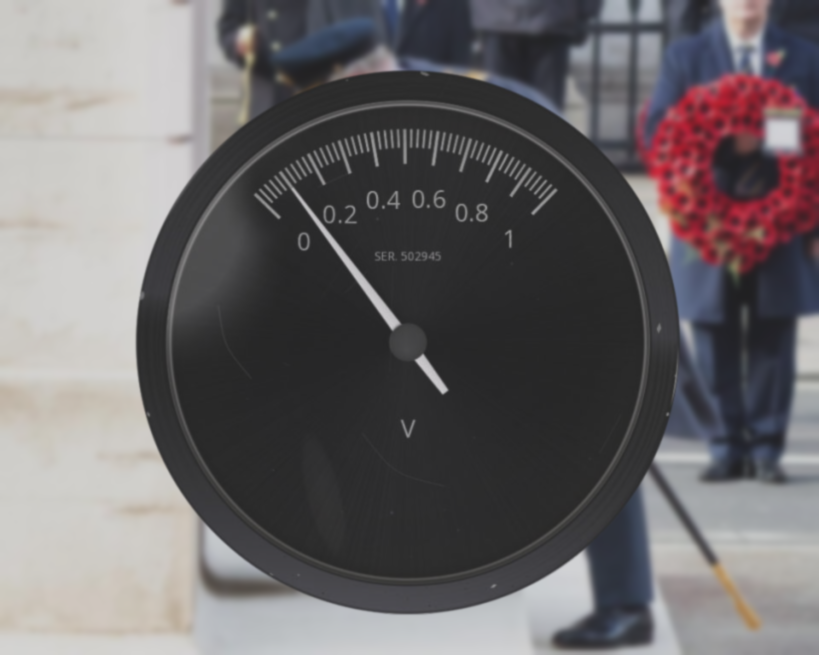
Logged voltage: 0.1; V
